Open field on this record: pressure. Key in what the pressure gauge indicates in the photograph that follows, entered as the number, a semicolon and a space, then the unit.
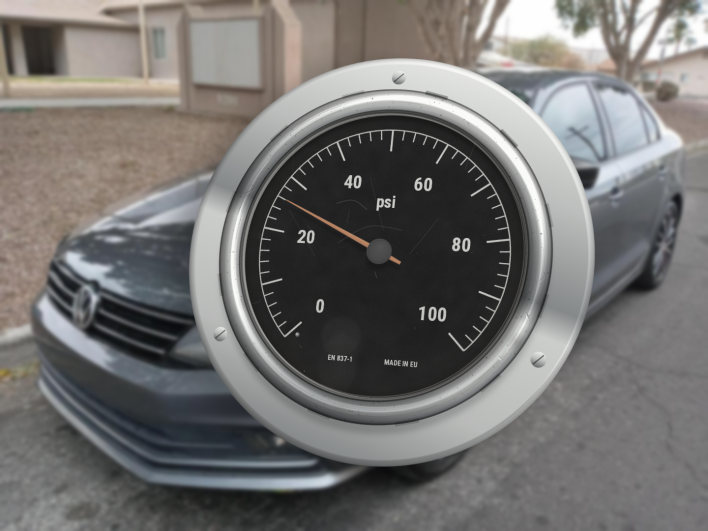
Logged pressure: 26; psi
